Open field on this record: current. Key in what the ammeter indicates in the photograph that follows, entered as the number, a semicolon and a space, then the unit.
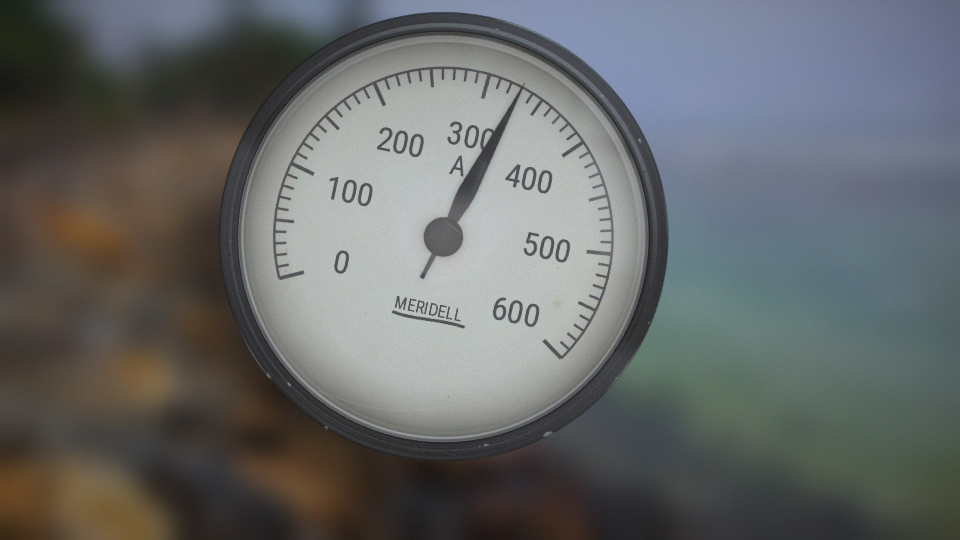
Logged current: 330; A
